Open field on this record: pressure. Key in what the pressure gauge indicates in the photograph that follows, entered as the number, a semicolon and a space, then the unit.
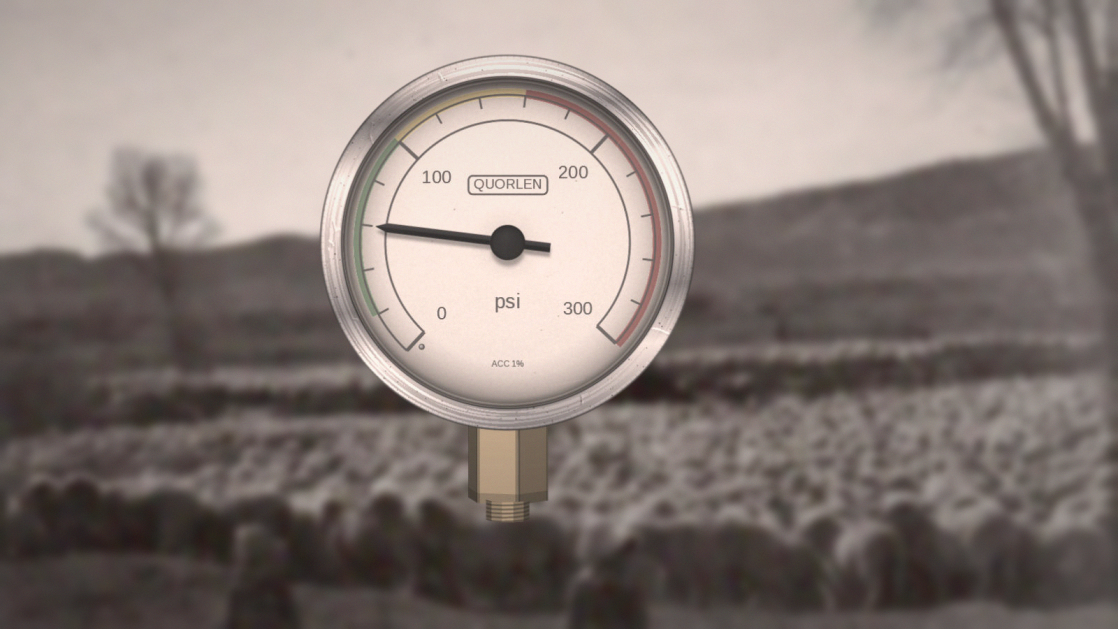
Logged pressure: 60; psi
